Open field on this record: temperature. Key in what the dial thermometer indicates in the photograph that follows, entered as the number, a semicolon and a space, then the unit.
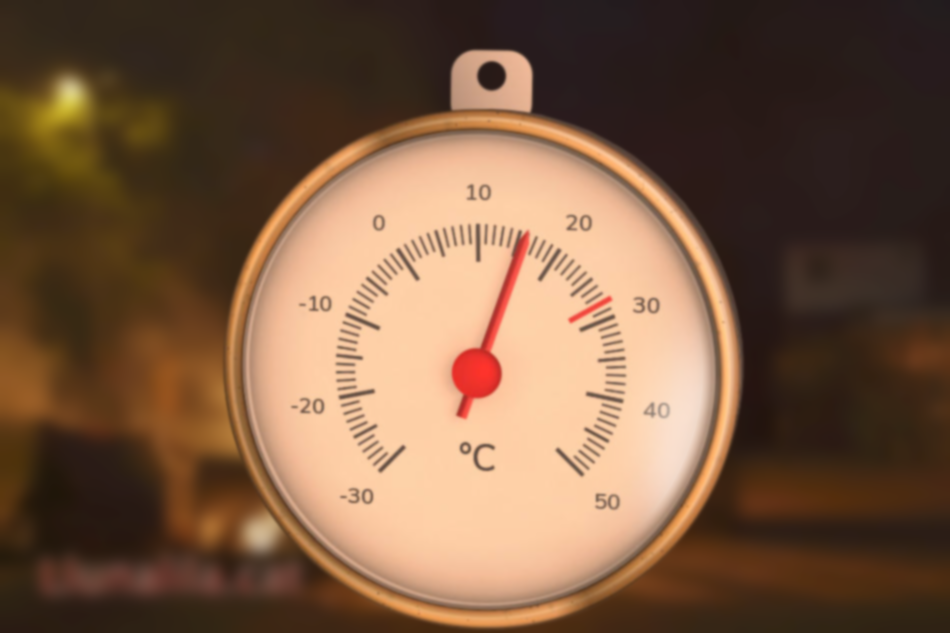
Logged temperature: 16; °C
